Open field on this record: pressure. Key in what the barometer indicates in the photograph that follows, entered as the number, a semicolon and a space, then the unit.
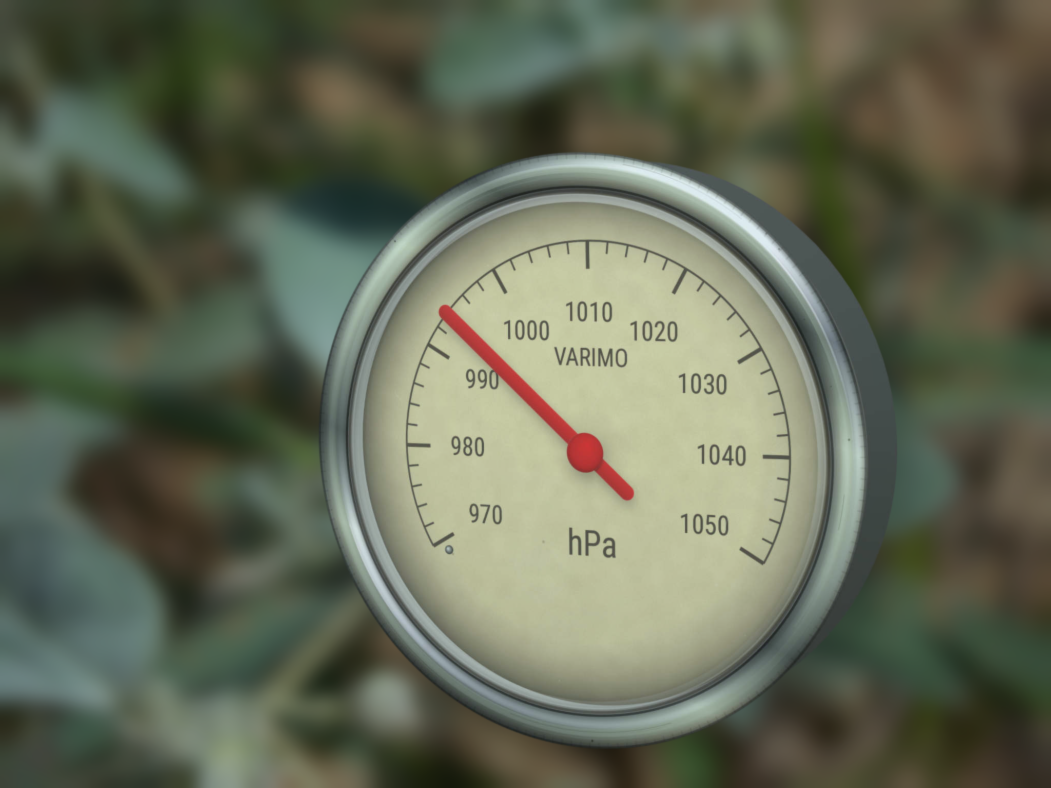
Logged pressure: 994; hPa
